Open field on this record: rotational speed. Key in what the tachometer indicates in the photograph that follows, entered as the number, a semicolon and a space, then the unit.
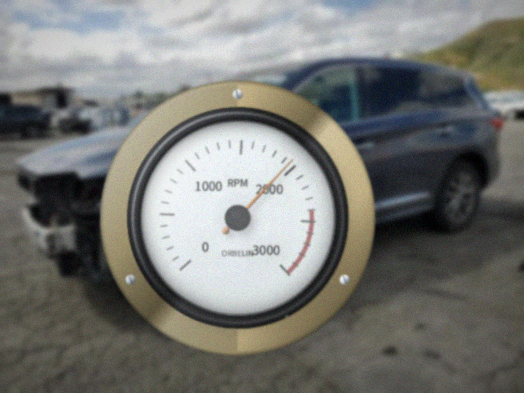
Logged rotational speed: 1950; rpm
